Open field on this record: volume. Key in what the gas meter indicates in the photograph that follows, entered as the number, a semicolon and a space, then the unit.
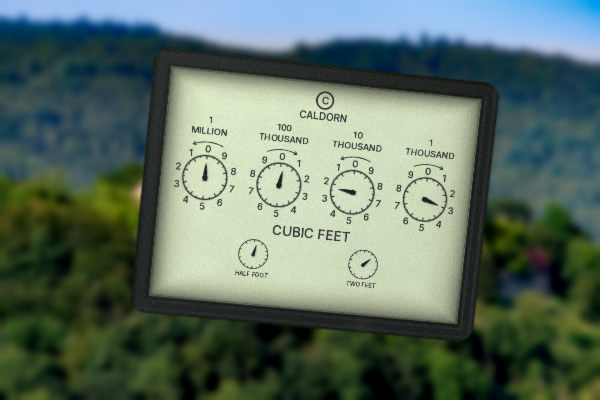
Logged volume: 2300; ft³
